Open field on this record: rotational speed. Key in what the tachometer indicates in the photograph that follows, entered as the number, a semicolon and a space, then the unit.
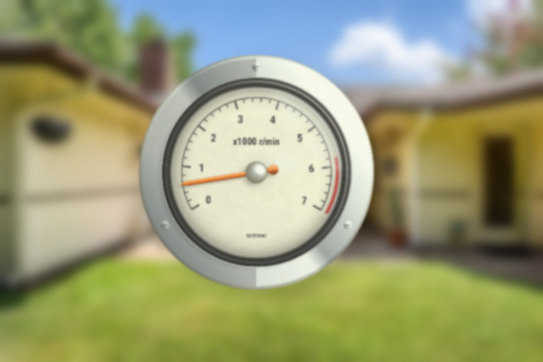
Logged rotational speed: 600; rpm
